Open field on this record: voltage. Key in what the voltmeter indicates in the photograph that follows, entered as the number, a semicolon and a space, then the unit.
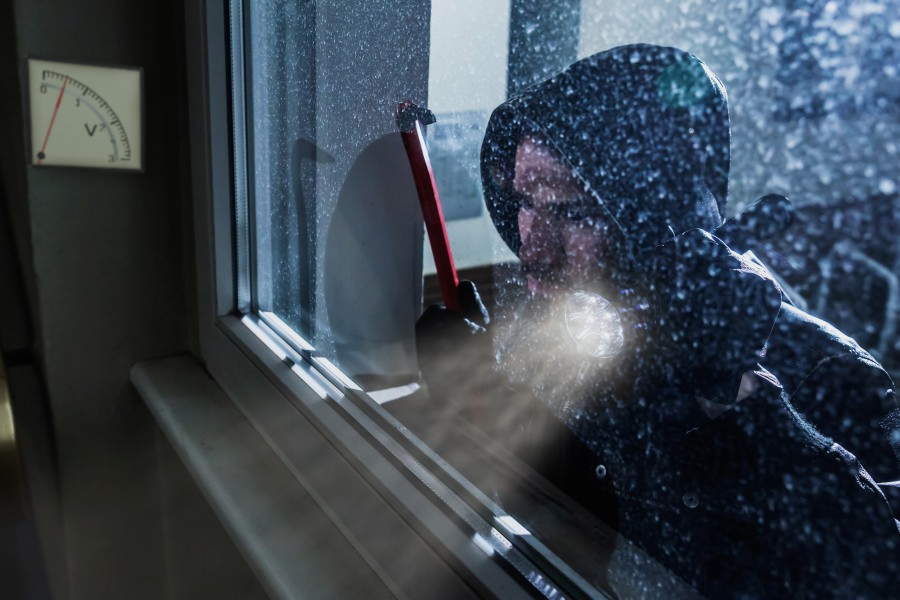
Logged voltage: 0.5; V
